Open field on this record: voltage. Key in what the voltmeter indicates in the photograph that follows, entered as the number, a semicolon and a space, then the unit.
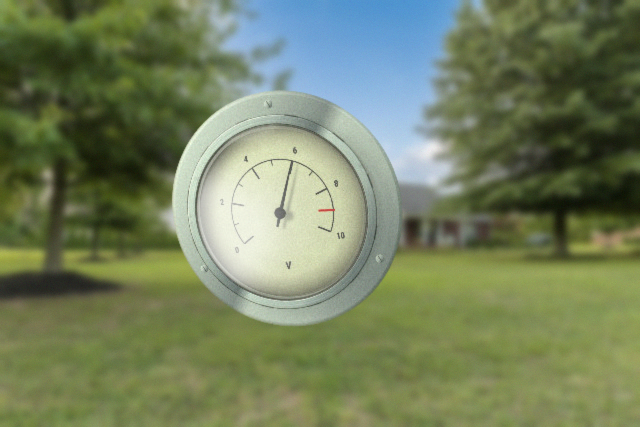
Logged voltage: 6; V
